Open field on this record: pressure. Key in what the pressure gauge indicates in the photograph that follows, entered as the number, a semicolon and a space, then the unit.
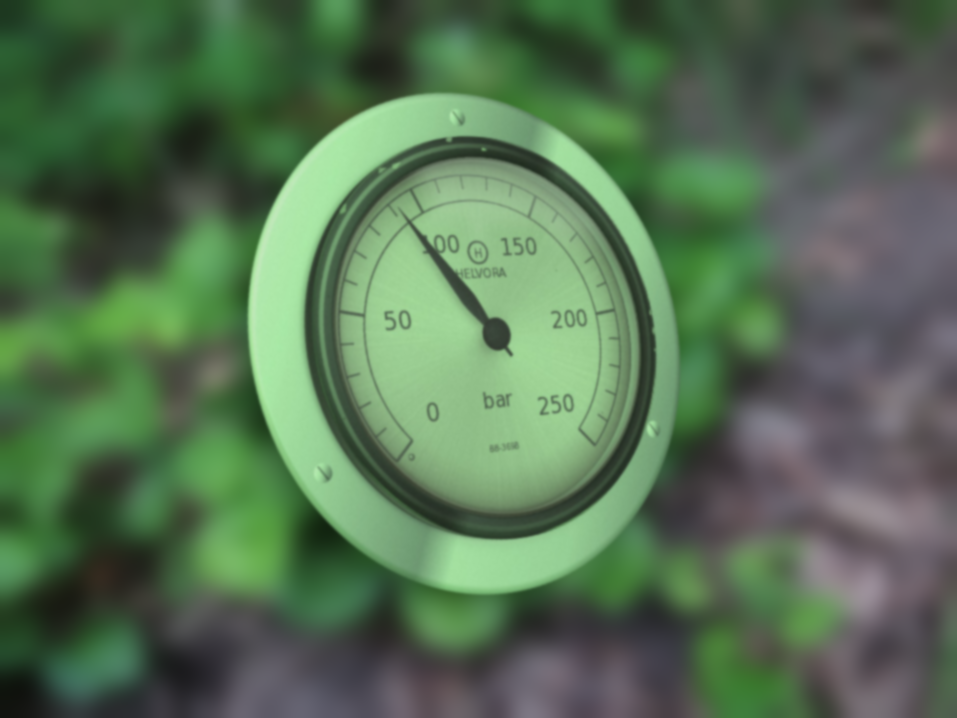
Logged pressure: 90; bar
